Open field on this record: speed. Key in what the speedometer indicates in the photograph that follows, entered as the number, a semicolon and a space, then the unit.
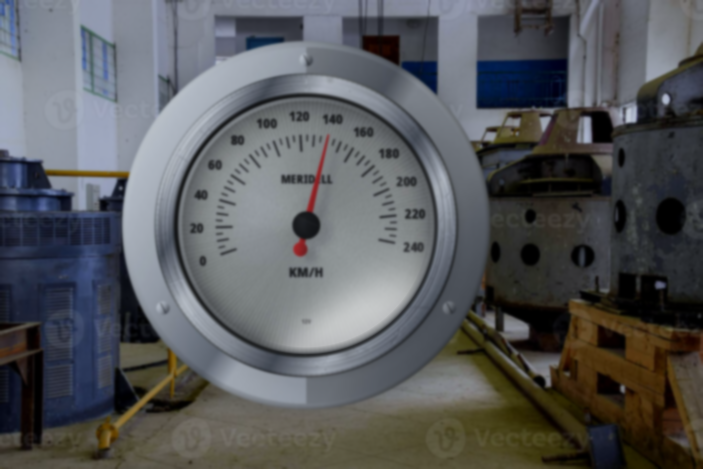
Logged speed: 140; km/h
